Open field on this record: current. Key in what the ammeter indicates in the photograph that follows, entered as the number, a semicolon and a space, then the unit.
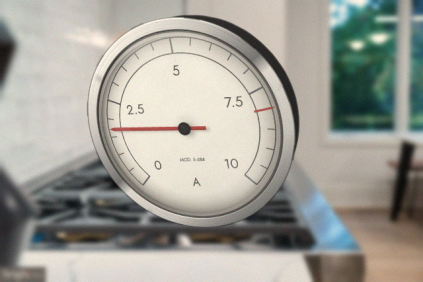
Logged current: 1.75; A
